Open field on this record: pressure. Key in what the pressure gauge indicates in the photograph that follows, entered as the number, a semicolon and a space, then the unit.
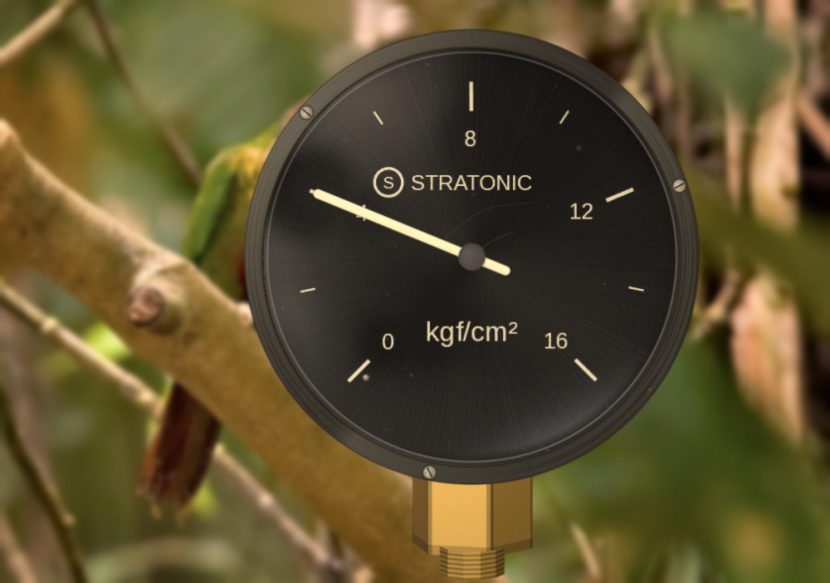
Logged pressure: 4; kg/cm²
